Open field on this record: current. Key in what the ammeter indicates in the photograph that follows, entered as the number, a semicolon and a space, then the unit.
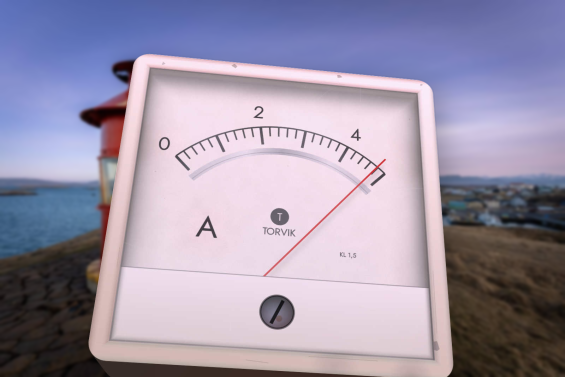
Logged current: 4.8; A
